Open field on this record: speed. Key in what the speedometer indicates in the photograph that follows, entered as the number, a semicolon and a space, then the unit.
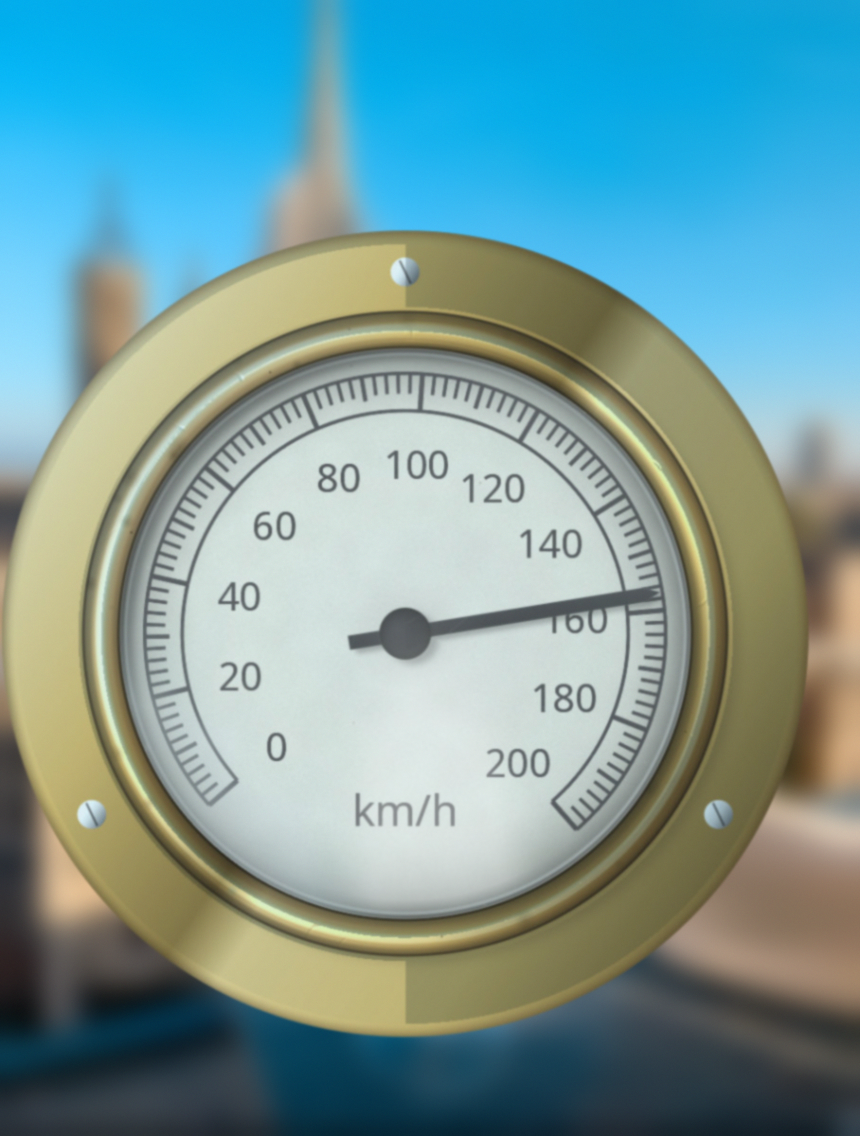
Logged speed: 157; km/h
